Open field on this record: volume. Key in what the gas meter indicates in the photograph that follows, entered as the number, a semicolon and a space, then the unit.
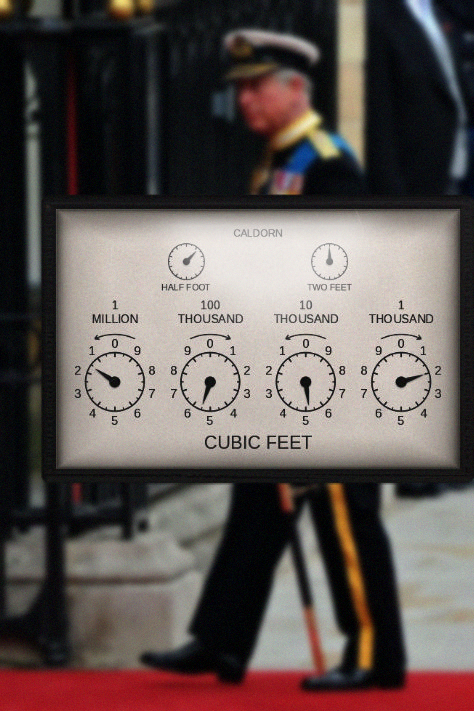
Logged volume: 155200; ft³
